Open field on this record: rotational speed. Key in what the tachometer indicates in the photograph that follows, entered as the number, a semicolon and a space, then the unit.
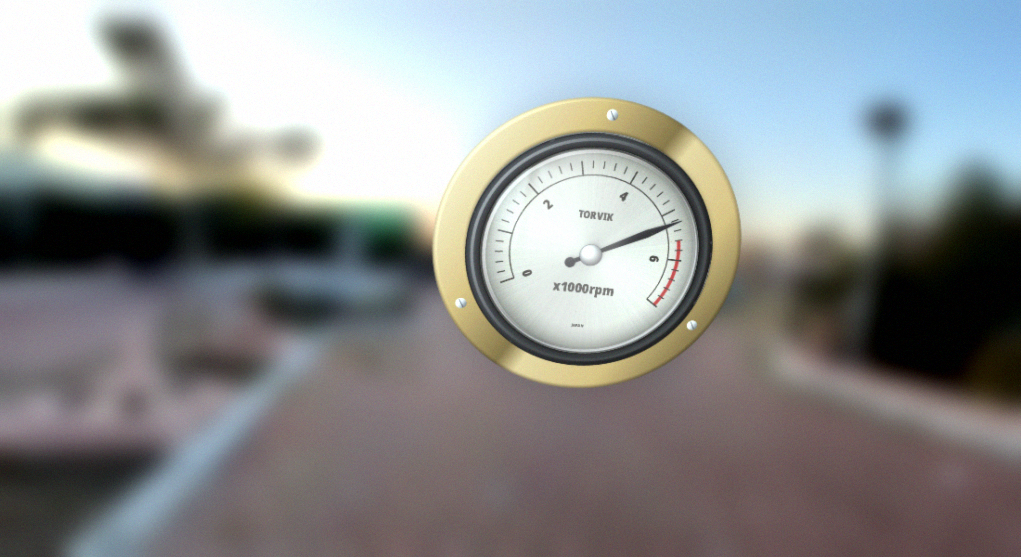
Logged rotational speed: 5200; rpm
